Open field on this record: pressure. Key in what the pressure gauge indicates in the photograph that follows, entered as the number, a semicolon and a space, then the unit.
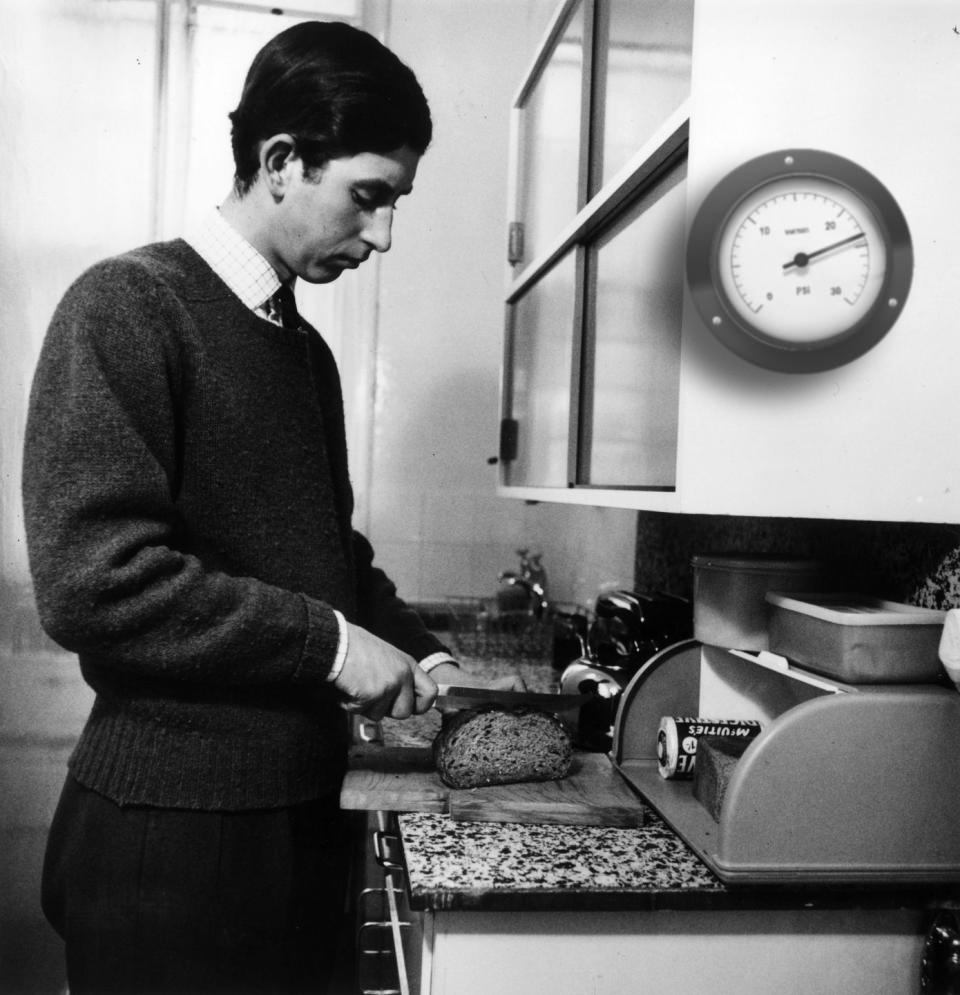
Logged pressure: 23; psi
